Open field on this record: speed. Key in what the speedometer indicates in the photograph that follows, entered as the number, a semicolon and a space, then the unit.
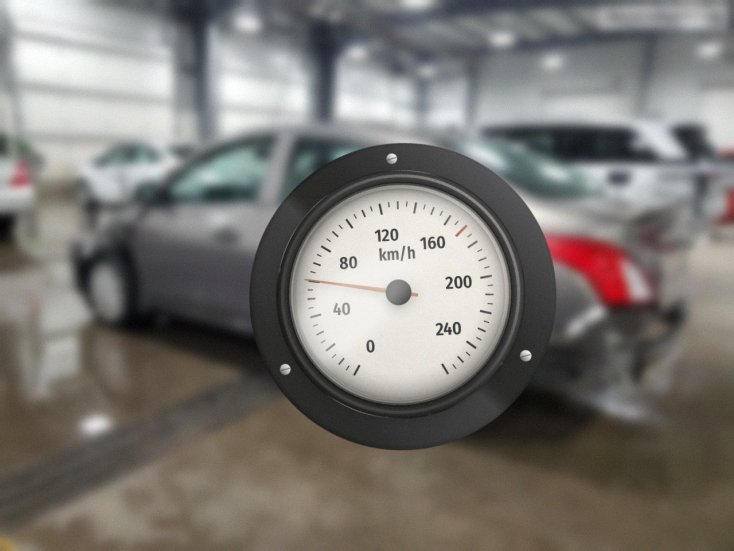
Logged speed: 60; km/h
